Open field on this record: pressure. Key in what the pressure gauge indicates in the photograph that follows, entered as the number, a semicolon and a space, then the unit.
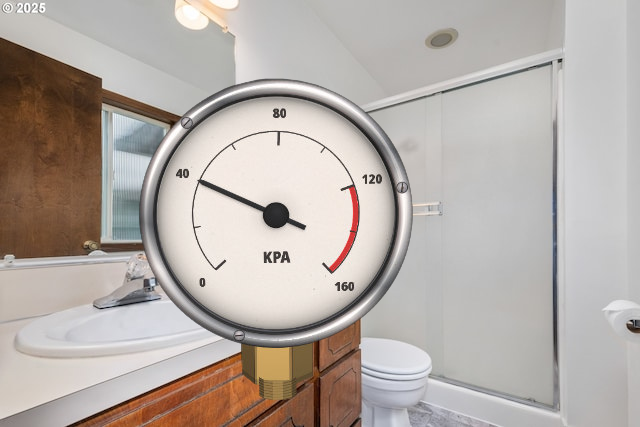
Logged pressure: 40; kPa
